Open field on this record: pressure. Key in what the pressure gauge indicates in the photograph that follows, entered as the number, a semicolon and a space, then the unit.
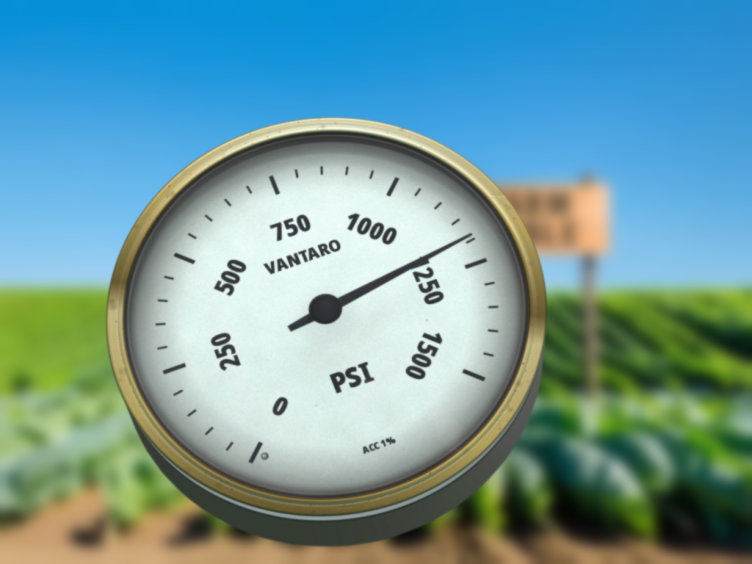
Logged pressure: 1200; psi
